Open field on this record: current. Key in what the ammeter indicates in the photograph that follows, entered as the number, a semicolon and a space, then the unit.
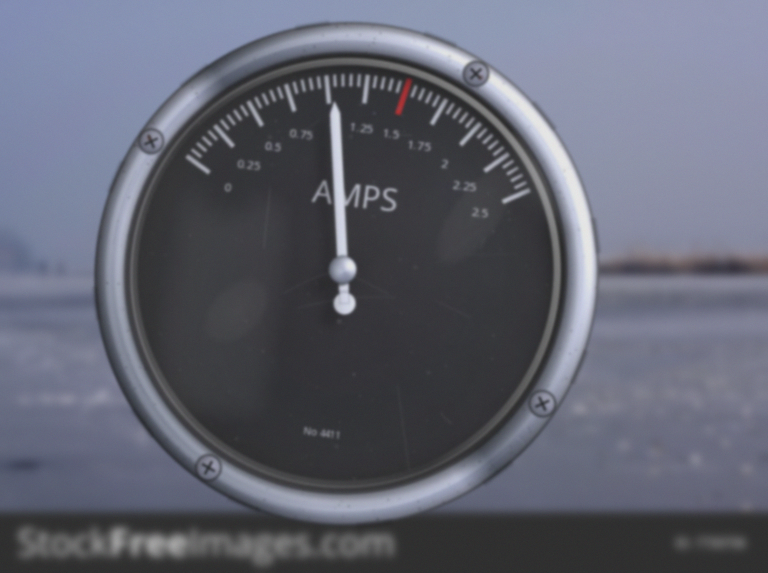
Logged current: 1.05; A
